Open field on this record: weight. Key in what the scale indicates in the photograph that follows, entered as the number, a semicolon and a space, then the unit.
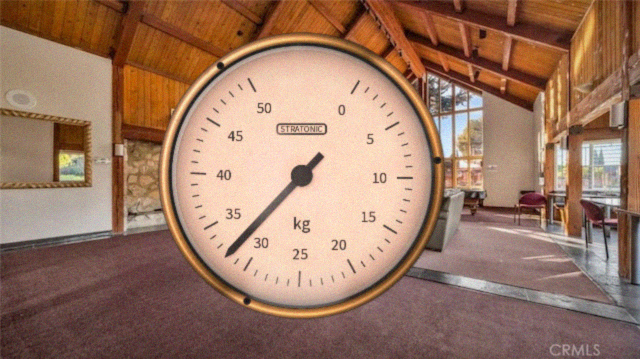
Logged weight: 32; kg
